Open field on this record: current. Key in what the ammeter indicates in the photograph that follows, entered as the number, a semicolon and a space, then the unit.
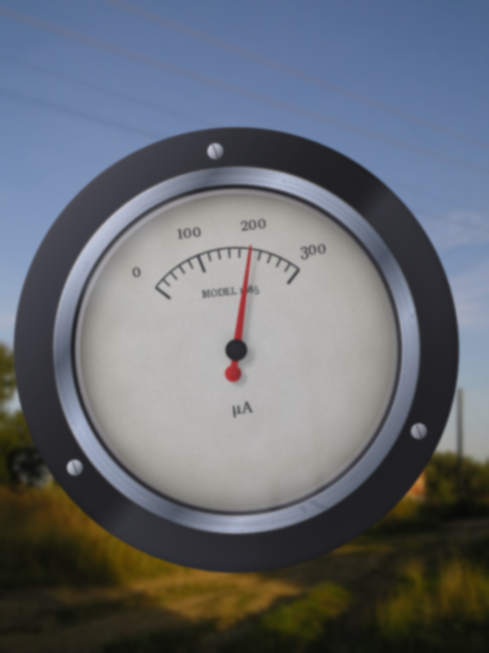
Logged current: 200; µA
